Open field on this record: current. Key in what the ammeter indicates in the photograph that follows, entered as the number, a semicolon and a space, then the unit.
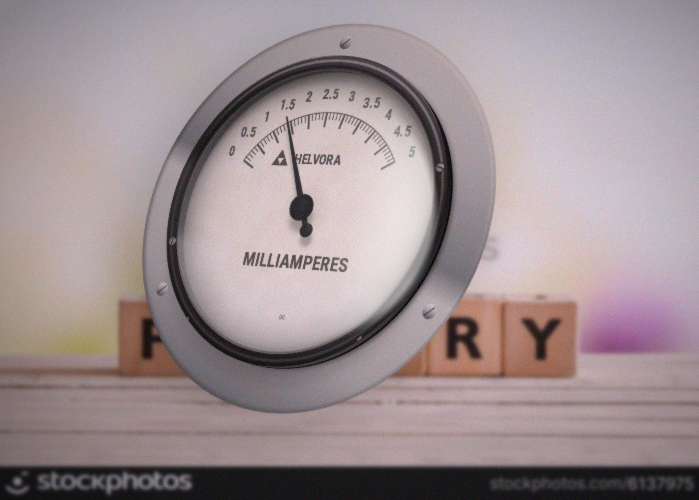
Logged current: 1.5; mA
